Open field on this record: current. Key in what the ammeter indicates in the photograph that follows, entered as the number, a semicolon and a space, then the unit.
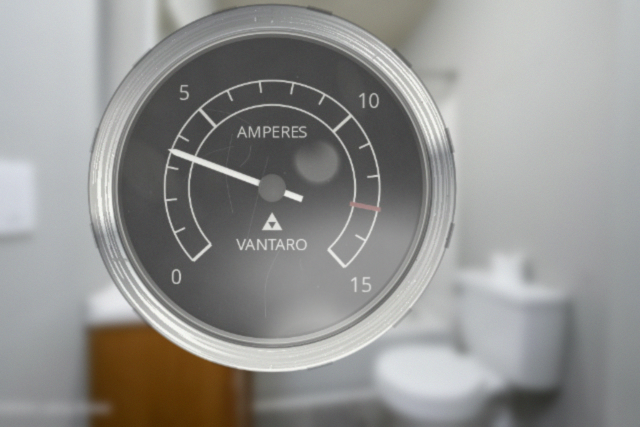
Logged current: 3.5; A
